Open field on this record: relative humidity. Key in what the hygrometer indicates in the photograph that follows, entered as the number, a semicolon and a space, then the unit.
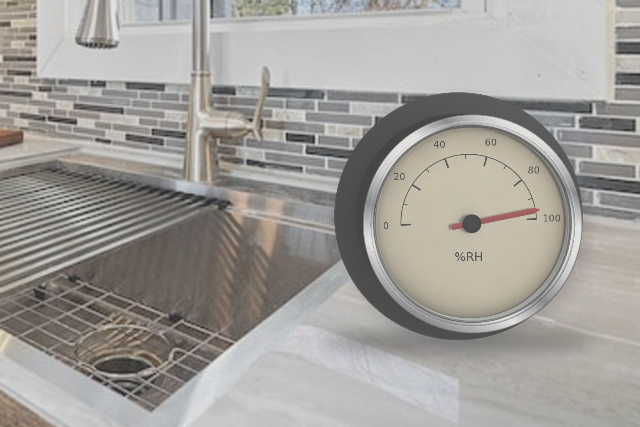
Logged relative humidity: 95; %
